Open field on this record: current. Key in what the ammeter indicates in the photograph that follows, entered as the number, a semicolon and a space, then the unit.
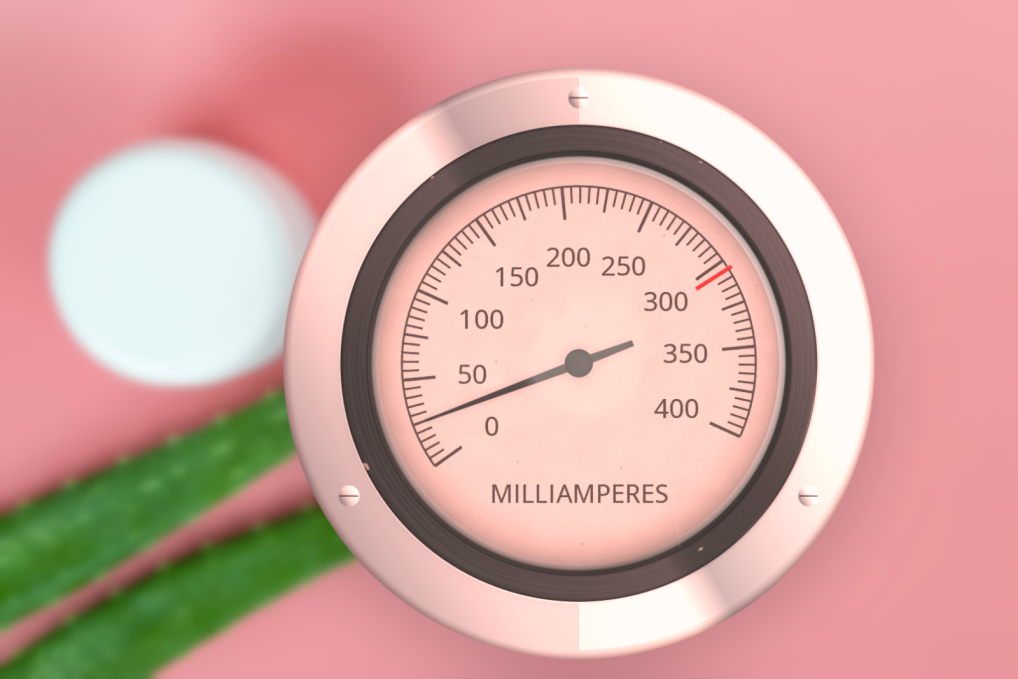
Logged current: 25; mA
